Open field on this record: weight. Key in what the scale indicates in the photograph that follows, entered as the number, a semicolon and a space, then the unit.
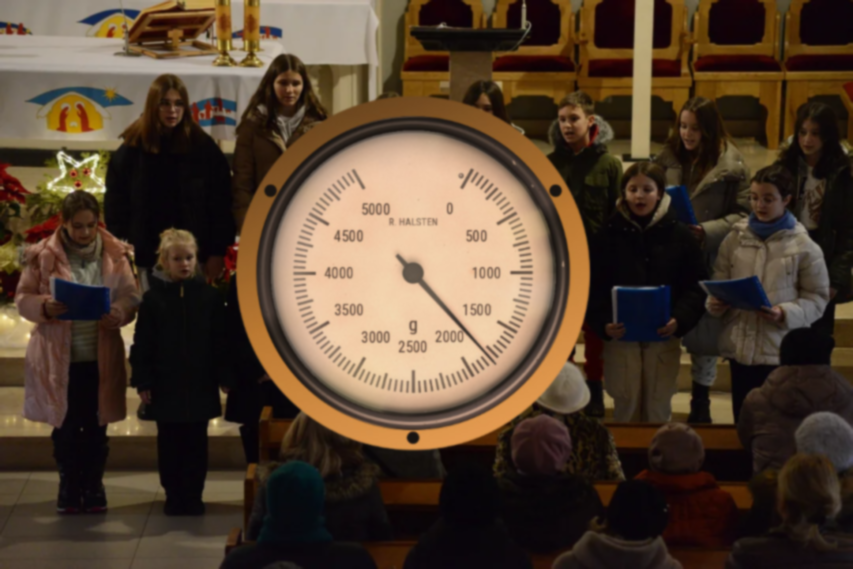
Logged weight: 1800; g
